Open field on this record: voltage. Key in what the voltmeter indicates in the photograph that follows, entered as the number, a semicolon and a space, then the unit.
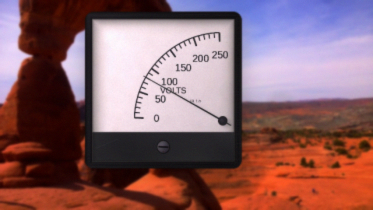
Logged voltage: 80; V
